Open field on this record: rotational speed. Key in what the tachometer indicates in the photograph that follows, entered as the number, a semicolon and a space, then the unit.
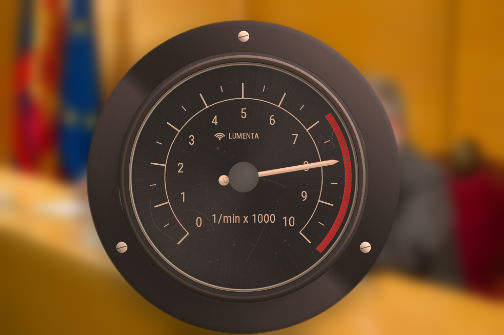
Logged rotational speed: 8000; rpm
